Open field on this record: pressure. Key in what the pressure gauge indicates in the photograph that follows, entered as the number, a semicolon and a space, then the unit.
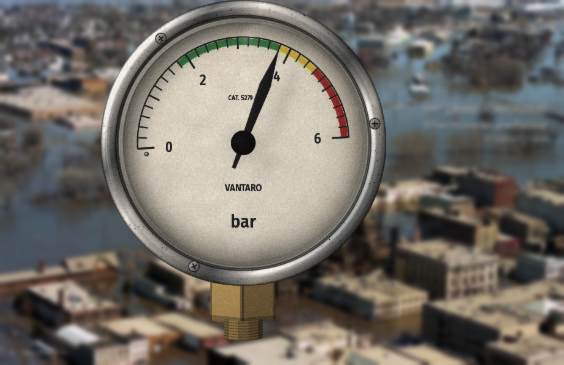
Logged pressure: 3.8; bar
